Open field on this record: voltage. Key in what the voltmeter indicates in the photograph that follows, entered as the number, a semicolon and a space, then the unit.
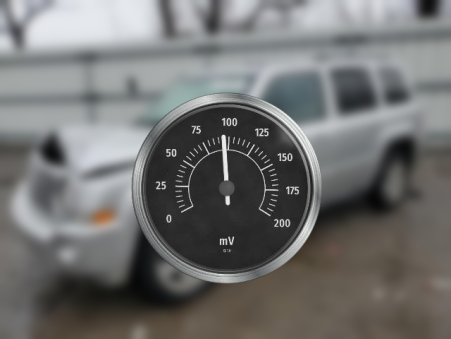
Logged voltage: 95; mV
